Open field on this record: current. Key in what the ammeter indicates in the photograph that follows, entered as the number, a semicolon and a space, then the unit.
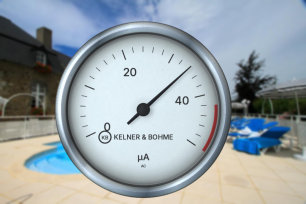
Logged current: 34; µA
